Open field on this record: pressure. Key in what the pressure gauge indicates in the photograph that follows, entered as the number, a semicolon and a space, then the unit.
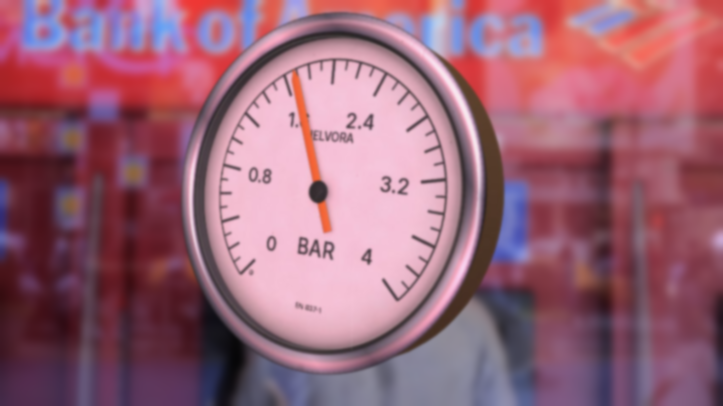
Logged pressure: 1.7; bar
